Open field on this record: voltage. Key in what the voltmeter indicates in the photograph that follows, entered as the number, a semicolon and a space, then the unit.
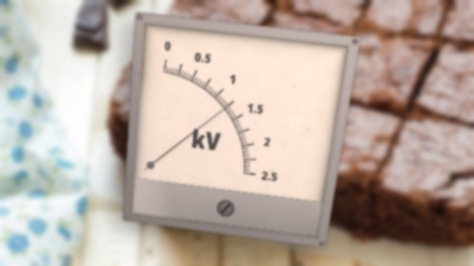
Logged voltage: 1.25; kV
